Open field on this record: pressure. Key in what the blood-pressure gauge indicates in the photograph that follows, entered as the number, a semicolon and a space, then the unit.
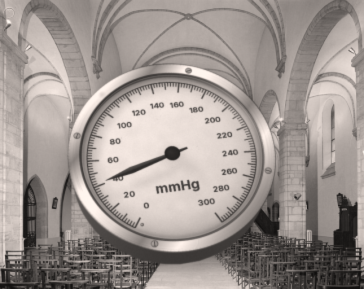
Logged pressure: 40; mmHg
